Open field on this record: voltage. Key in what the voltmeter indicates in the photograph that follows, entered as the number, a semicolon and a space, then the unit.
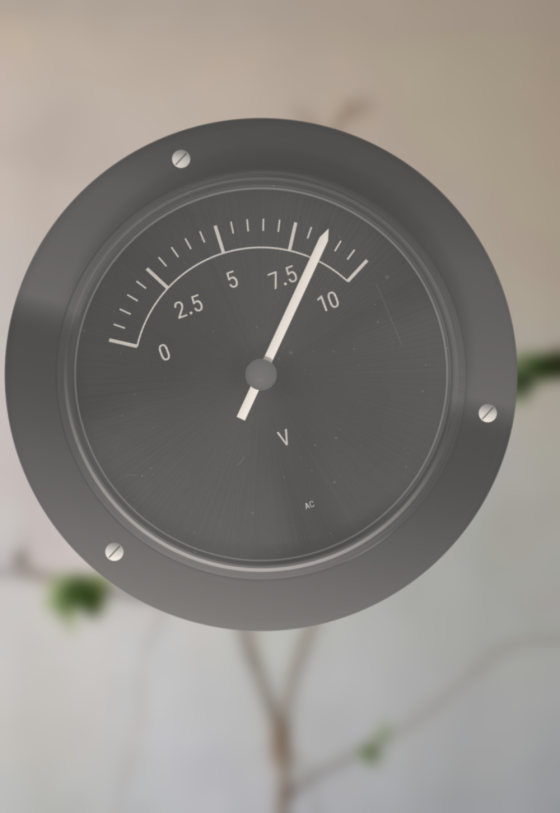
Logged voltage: 8.5; V
